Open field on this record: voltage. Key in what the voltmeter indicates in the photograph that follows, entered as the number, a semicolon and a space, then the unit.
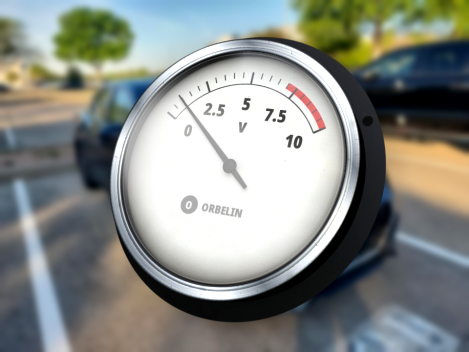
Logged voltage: 1; V
